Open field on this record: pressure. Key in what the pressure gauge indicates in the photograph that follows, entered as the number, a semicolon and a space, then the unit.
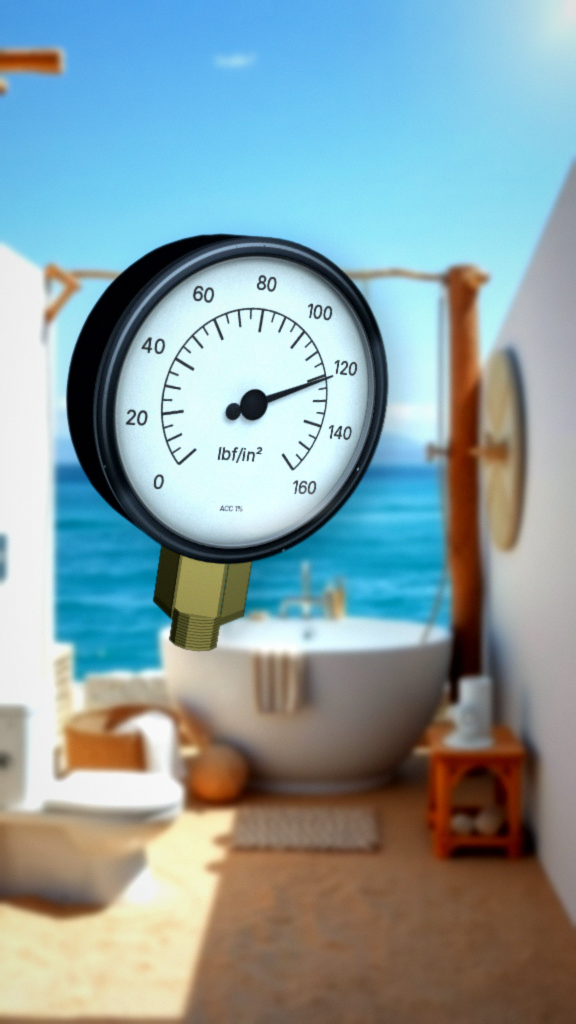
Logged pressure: 120; psi
